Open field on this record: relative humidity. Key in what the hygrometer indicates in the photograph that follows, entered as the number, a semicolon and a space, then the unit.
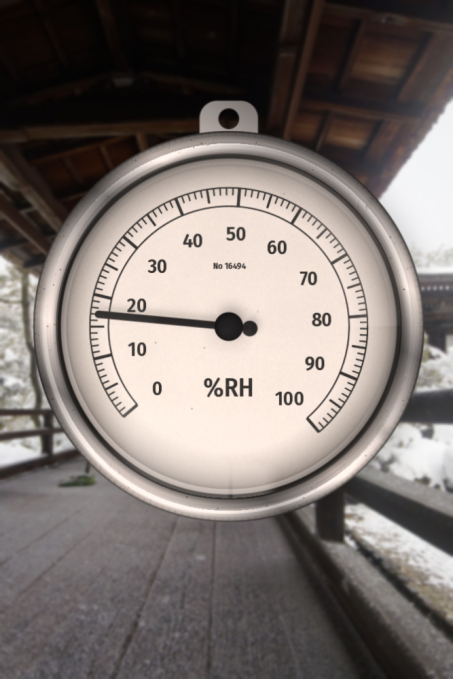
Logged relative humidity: 17; %
